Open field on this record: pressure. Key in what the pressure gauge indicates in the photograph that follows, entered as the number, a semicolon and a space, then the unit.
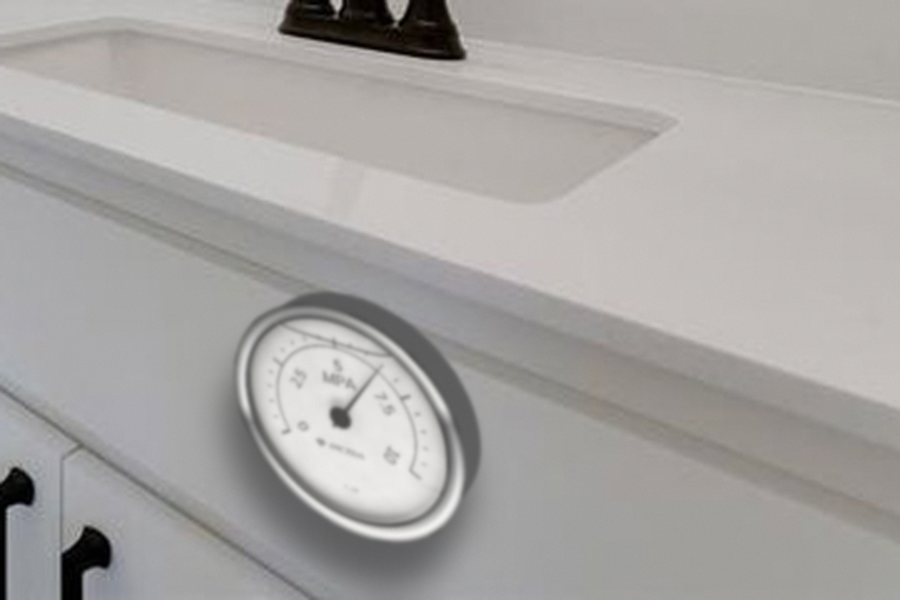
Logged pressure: 6.5; MPa
